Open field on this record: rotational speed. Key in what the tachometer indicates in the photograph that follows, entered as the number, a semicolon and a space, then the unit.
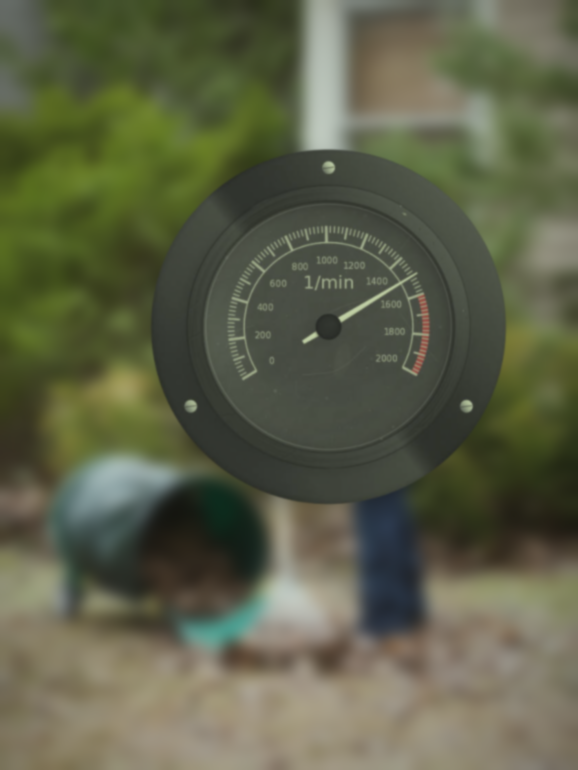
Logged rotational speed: 1500; rpm
